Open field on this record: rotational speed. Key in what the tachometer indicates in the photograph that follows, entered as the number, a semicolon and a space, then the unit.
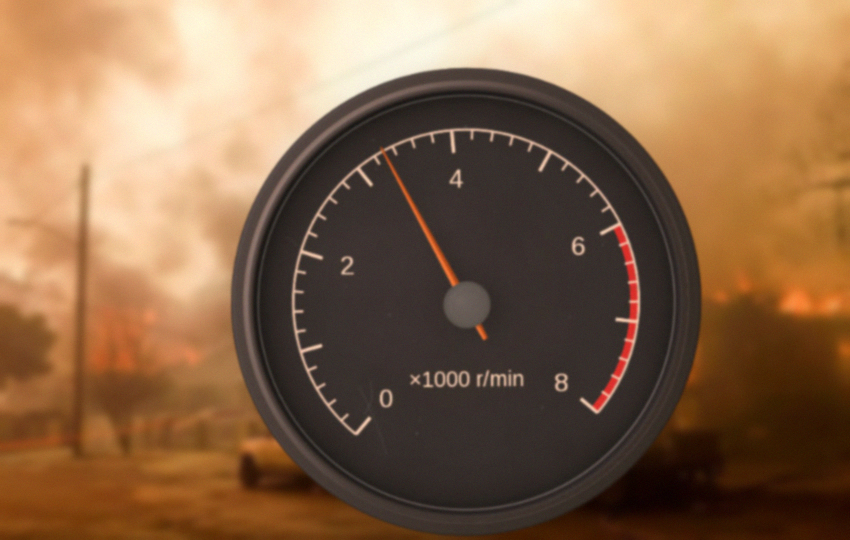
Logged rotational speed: 3300; rpm
